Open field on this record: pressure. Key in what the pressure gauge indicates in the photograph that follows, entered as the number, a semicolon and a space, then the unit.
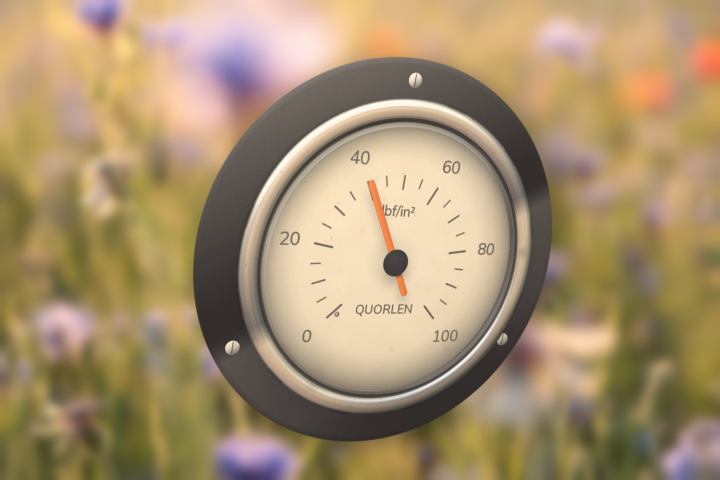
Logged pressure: 40; psi
